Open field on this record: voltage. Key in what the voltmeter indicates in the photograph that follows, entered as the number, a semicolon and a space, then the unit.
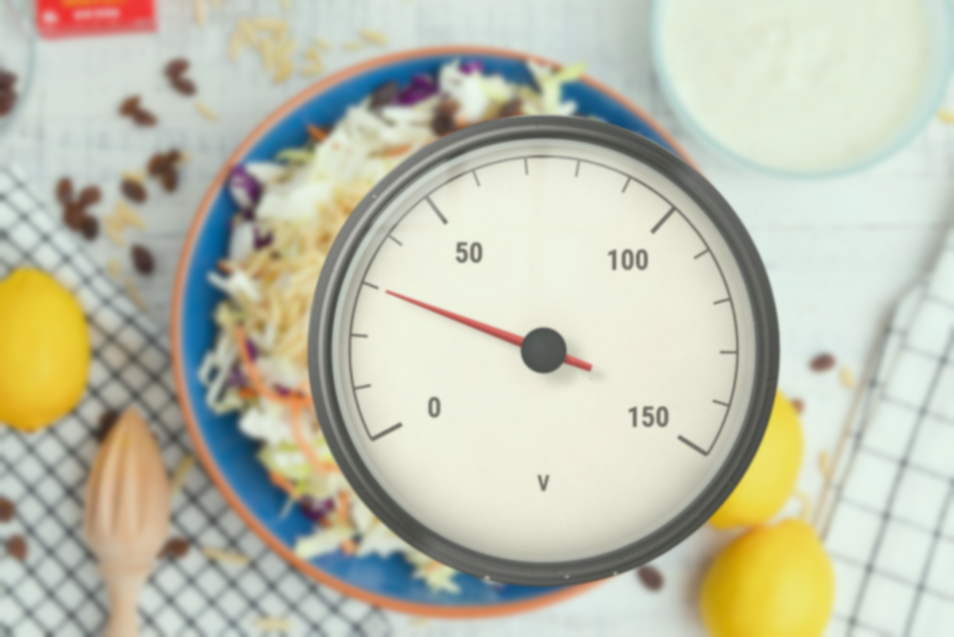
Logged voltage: 30; V
